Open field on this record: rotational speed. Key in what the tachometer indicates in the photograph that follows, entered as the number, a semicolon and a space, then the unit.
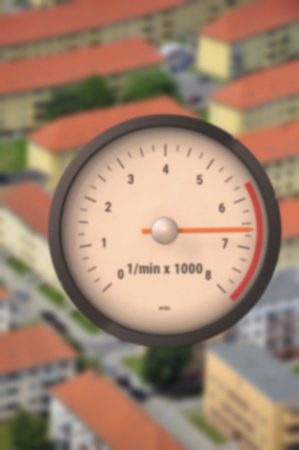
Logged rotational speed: 6625; rpm
